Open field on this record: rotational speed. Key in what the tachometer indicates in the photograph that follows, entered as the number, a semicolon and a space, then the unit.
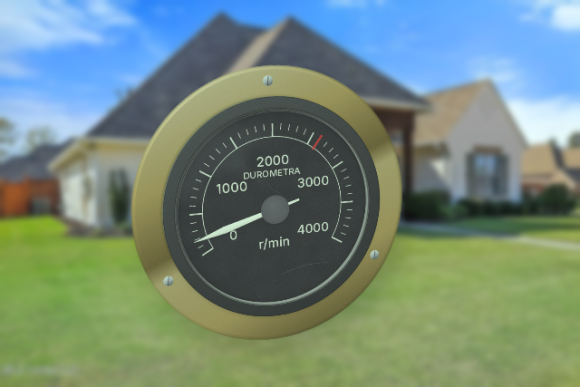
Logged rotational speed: 200; rpm
